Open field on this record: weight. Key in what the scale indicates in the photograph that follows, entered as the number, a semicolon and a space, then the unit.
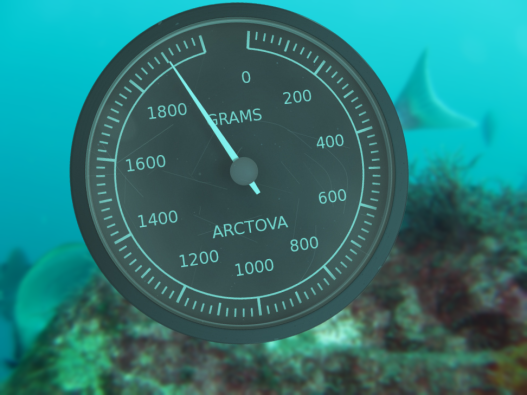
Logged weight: 1900; g
